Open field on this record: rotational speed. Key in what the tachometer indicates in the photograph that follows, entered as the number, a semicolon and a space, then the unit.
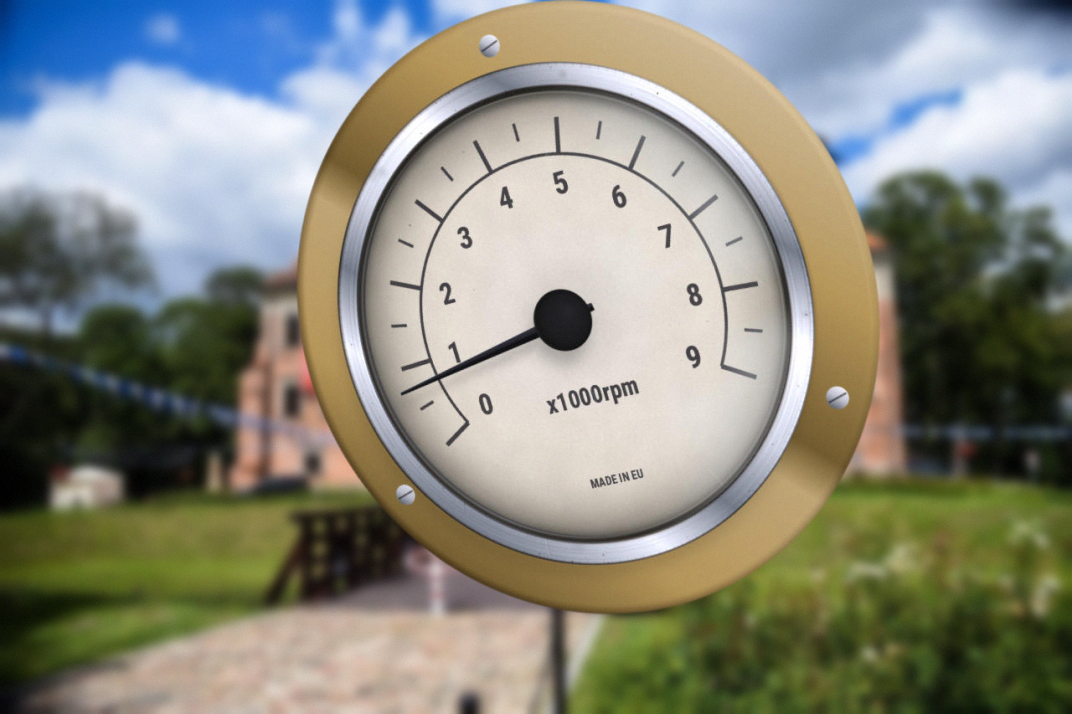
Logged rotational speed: 750; rpm
